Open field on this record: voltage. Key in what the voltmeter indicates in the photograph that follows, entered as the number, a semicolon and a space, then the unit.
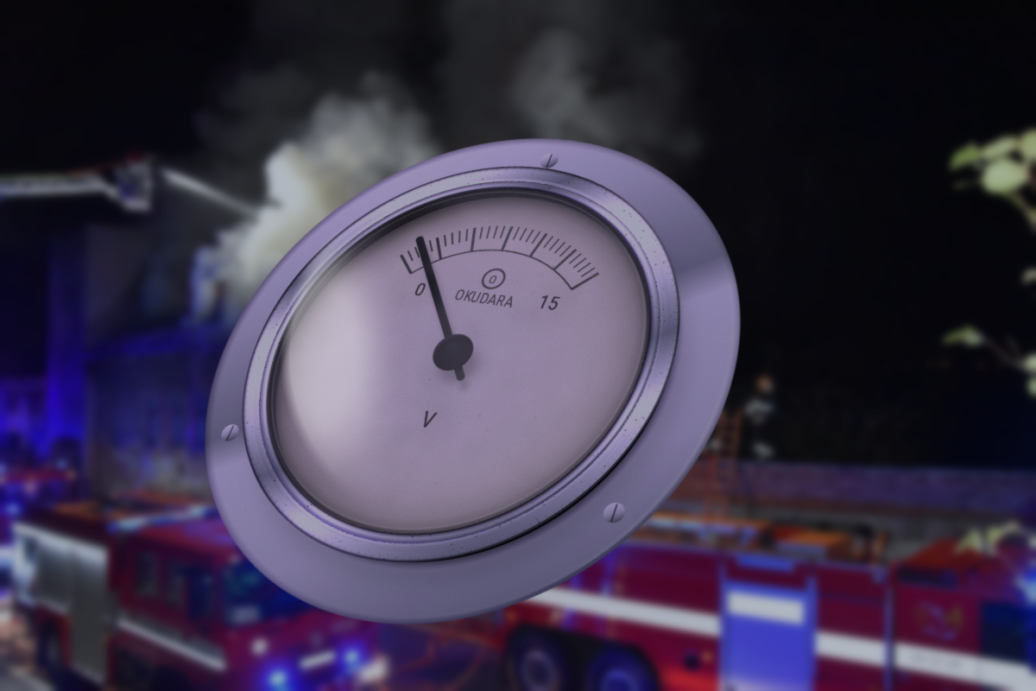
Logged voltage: 1.5; V
